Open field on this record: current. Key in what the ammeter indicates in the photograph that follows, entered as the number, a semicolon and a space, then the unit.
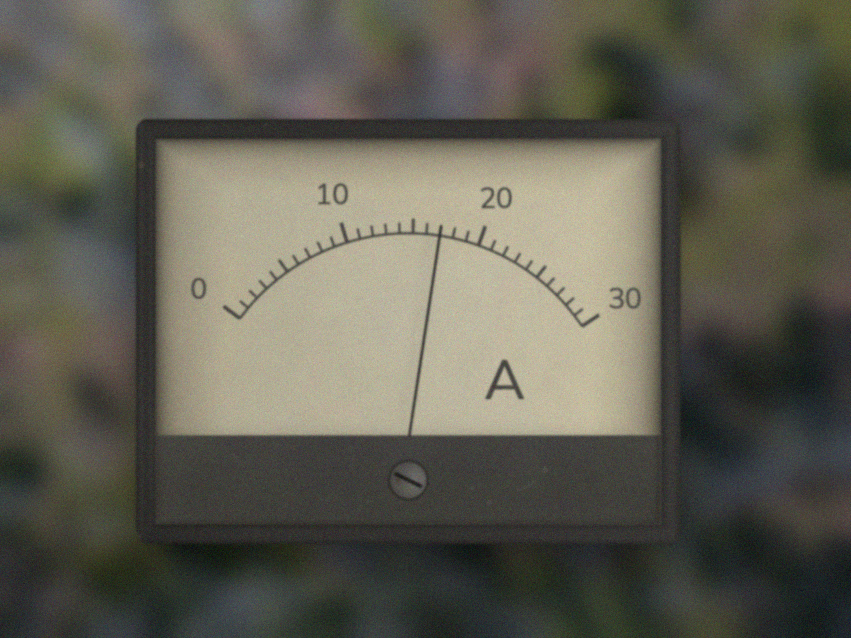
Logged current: 17; A
